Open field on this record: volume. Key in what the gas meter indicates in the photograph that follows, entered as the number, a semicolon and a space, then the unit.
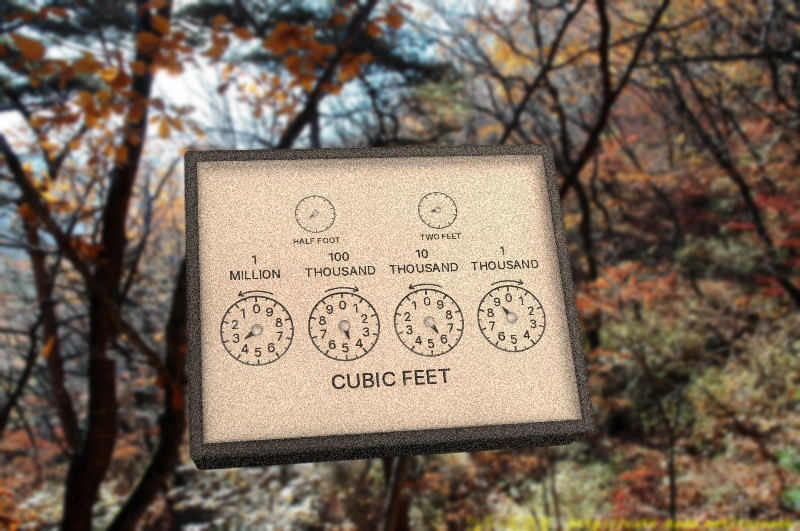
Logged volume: 345900; ft³
